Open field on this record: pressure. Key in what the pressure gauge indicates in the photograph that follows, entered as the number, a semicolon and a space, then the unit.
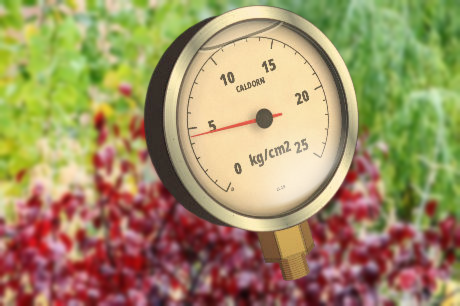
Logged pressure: 4.5; kg/cm²
